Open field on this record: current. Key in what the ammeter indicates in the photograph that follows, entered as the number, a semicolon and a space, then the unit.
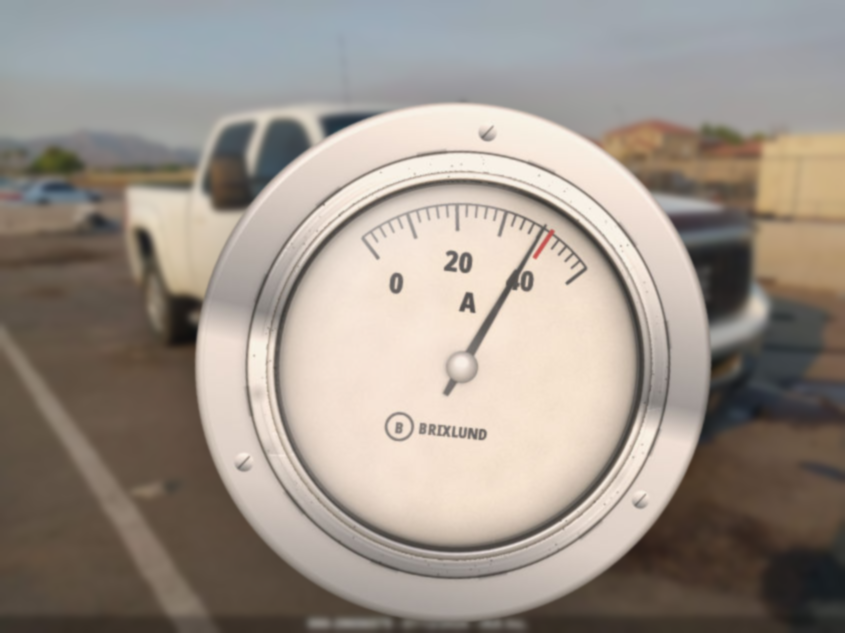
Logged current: 38; A
